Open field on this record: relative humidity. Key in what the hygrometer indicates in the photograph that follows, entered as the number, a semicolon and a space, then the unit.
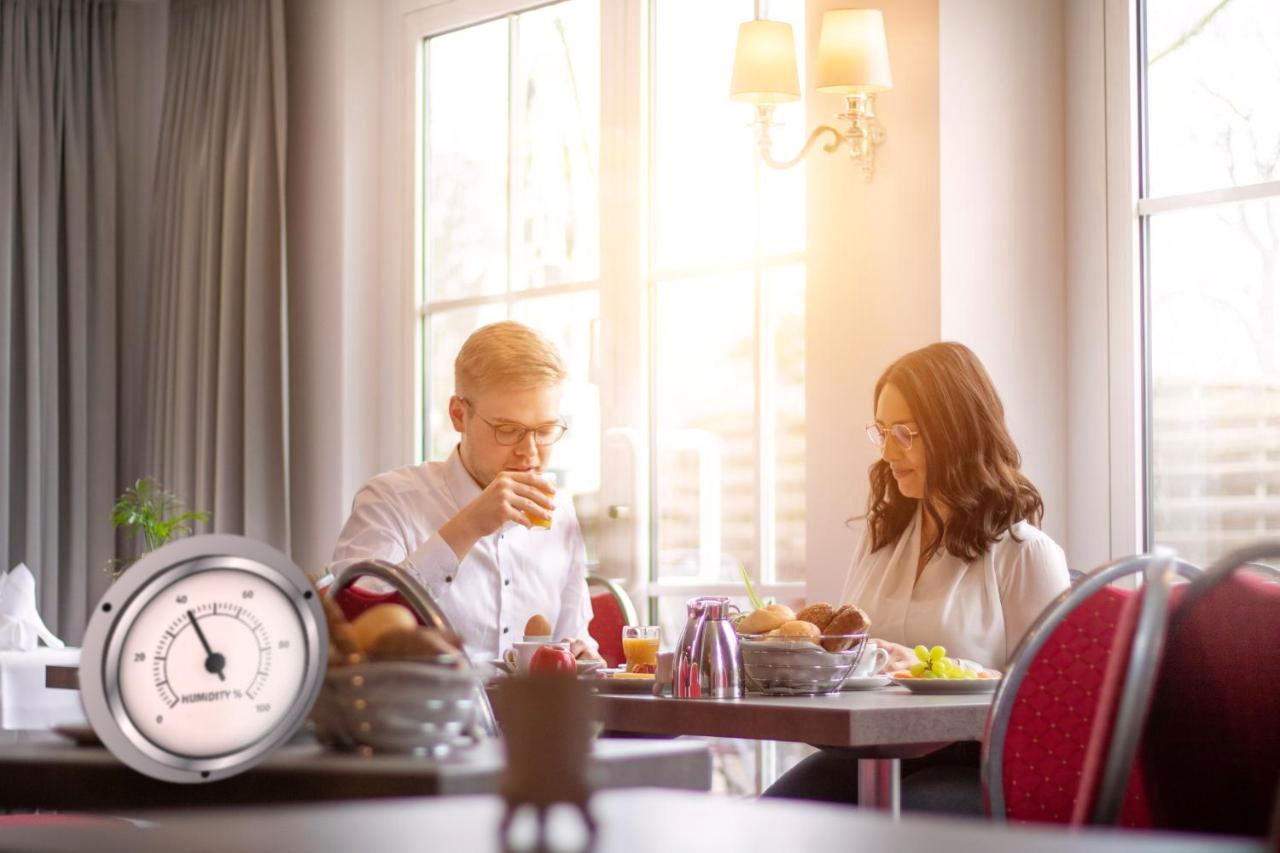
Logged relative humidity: 40; %
